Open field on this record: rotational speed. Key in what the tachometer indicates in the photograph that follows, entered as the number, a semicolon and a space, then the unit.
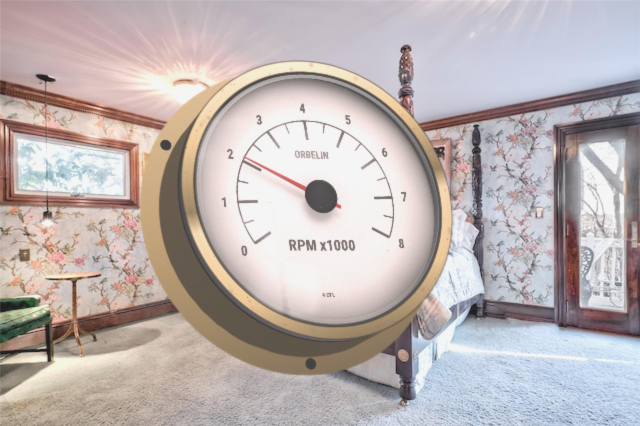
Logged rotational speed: 2000; rpm
